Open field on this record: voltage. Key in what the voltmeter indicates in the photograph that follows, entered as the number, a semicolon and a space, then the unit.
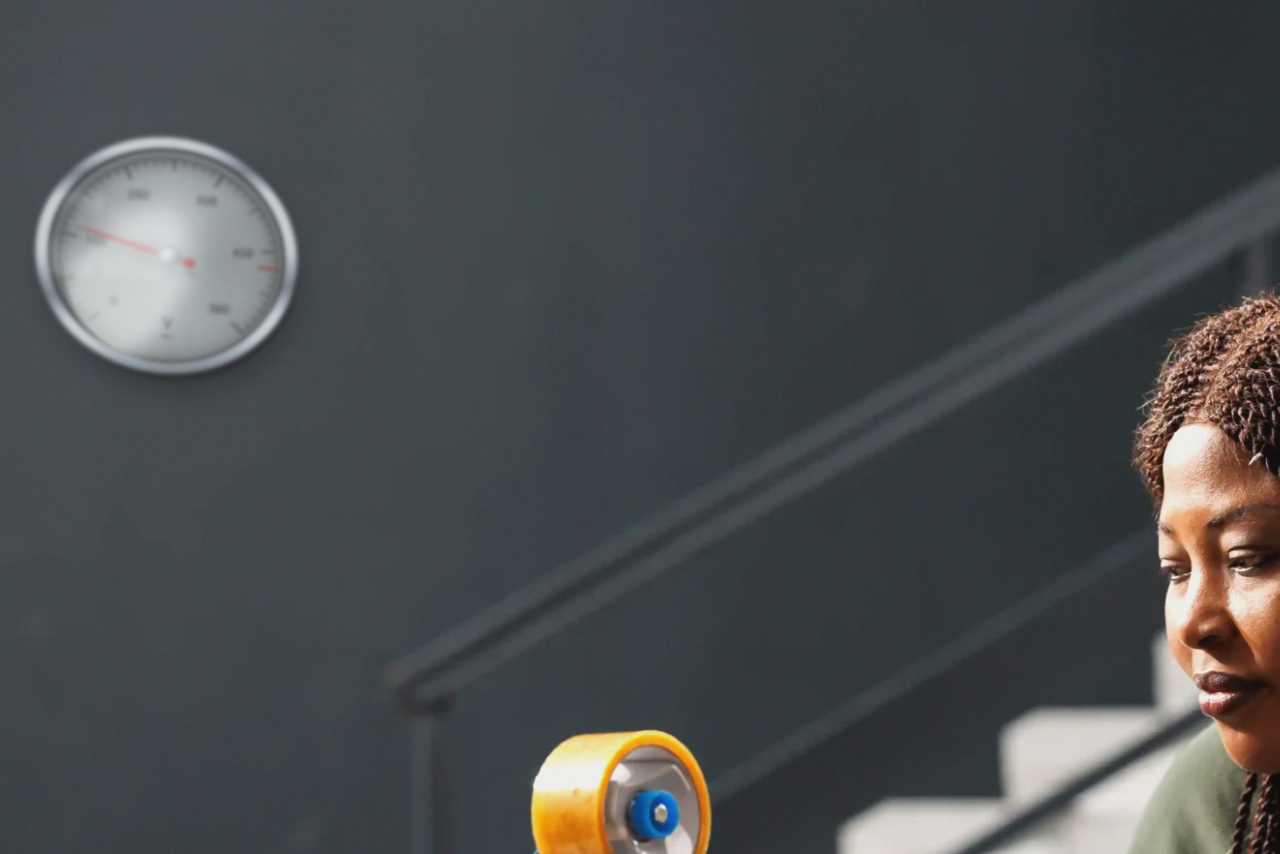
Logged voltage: 110; V
